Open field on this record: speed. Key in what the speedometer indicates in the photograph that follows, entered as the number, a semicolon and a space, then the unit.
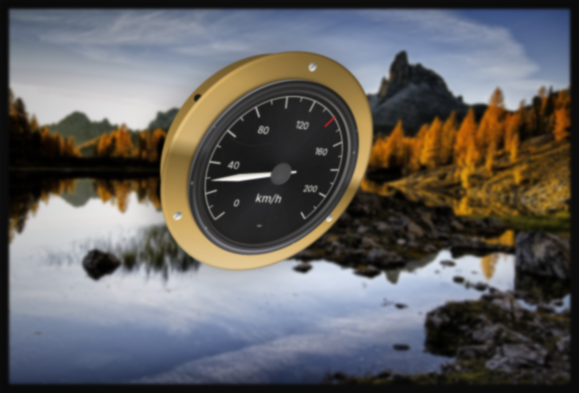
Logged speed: 30; km/h
